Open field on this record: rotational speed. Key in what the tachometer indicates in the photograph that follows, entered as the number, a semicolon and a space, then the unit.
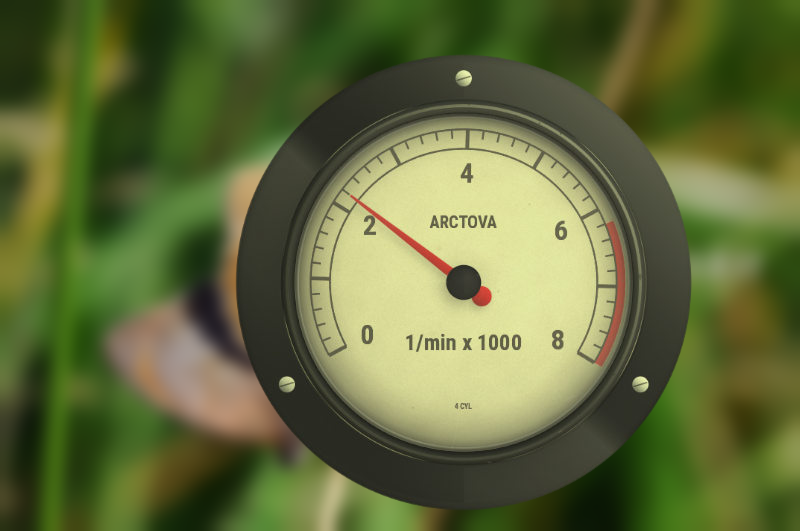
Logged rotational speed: 2200; rpm
